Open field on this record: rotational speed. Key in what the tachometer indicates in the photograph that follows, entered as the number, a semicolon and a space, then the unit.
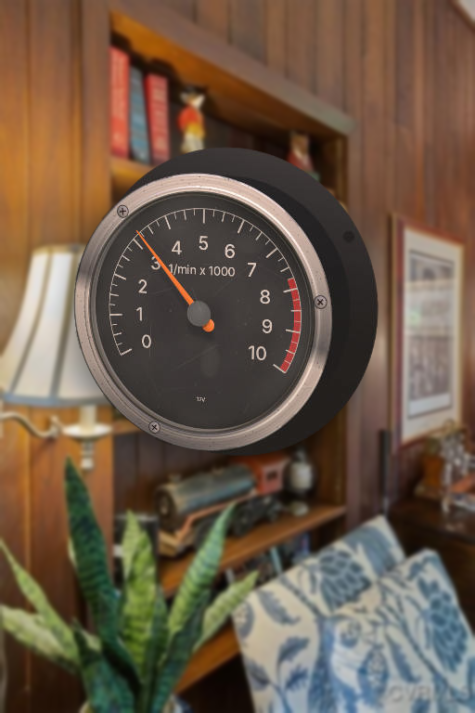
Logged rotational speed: 3250; rpm
